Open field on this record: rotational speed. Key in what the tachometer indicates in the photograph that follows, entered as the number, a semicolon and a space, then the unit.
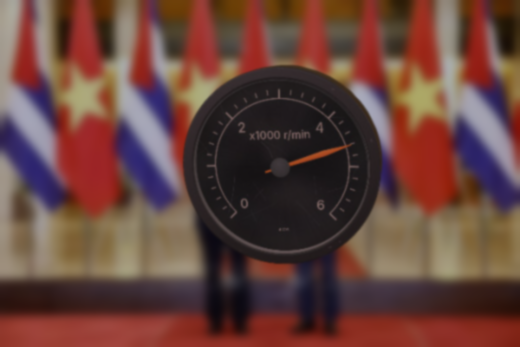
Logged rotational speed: 4600; rpm
